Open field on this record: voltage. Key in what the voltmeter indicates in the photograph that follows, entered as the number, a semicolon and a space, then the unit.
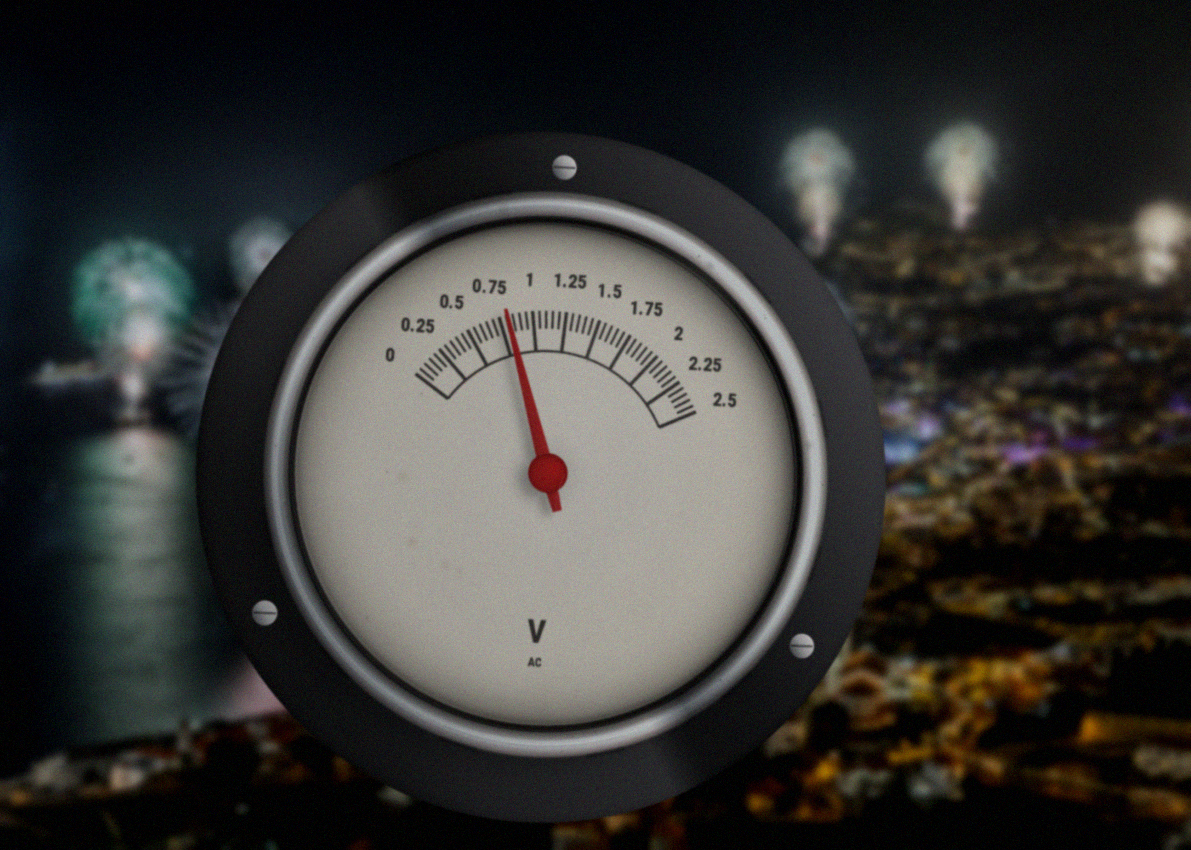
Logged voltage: 0.8; V
